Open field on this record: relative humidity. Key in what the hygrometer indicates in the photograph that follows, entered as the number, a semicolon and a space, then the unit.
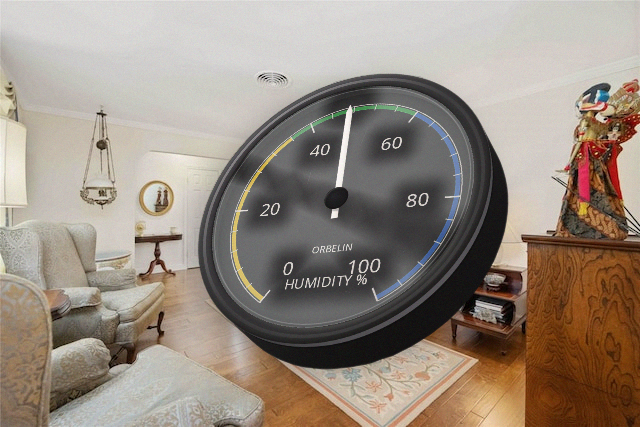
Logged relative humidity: 48; %
